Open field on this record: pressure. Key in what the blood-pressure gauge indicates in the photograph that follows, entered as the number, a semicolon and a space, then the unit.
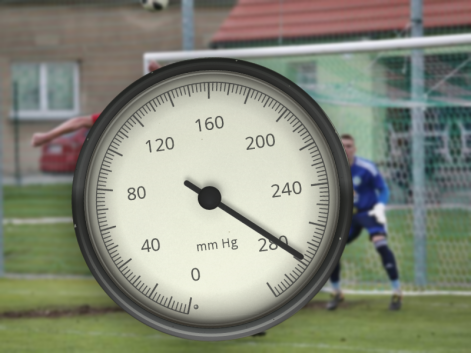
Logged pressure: 278; mmHg
